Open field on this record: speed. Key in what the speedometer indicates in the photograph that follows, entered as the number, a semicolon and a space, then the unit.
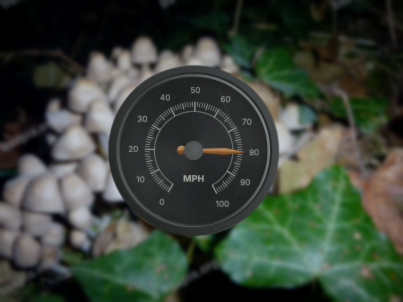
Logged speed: 80; mph
